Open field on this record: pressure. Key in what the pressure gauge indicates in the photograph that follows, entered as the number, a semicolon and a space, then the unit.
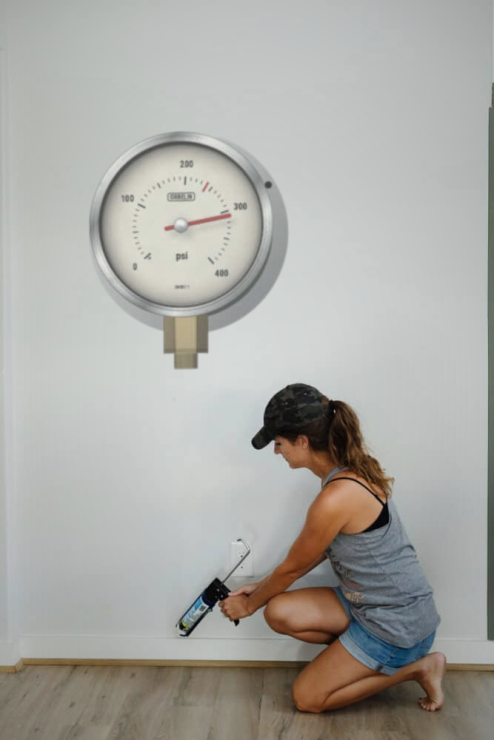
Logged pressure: 310; psi
